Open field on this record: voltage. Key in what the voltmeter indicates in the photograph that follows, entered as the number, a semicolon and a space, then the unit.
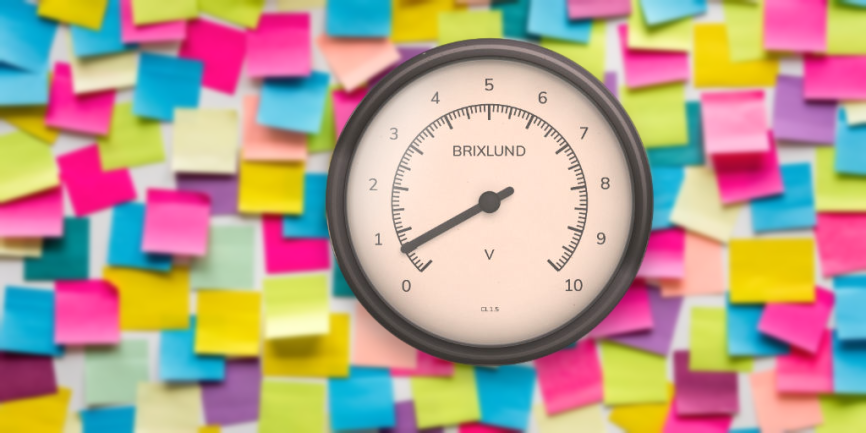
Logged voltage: 0.6; V
